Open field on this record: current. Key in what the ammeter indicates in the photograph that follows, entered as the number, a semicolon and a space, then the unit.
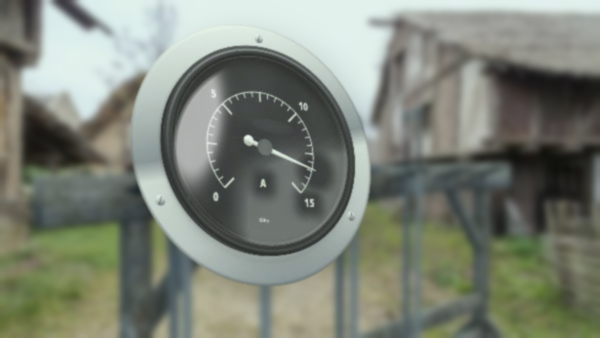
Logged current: 13.5; A
